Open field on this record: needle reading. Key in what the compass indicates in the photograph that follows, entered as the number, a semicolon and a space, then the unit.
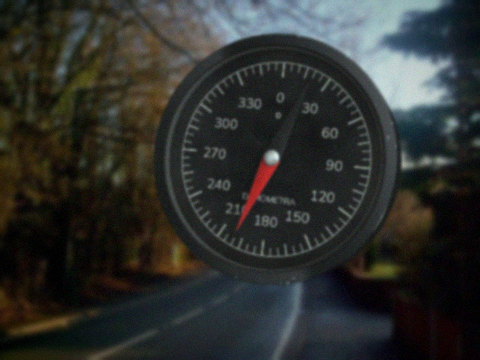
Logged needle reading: 200; °
